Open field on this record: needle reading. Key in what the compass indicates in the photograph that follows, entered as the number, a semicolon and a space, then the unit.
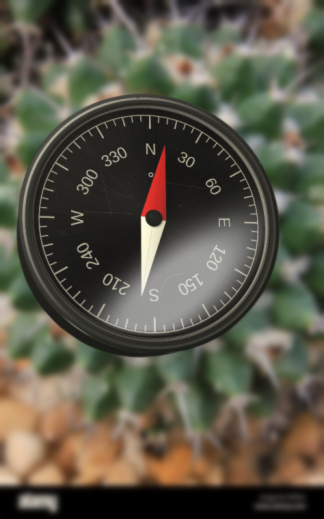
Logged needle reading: 10; °
